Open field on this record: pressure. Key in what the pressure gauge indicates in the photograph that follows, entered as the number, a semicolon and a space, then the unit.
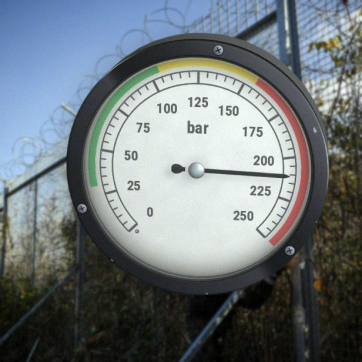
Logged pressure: 210; bar
